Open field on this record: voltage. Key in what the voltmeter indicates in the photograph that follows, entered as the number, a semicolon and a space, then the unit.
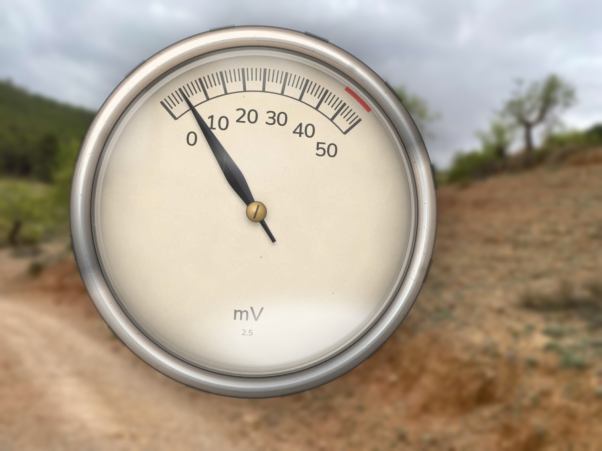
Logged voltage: 5; mV
